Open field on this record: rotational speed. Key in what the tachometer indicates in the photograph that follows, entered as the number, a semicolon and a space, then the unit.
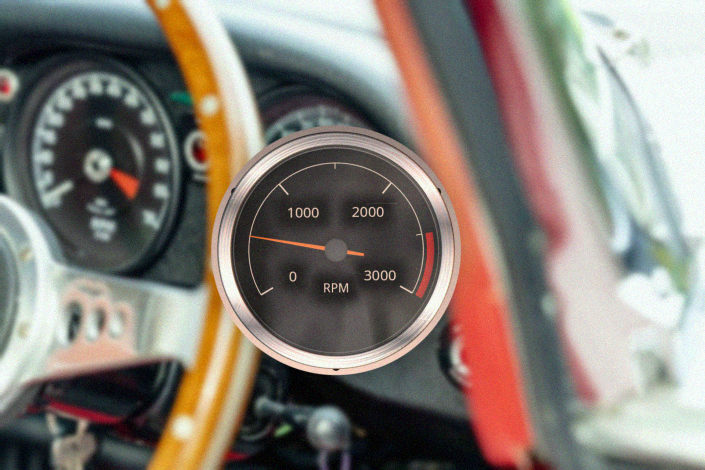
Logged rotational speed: 500; rpm
